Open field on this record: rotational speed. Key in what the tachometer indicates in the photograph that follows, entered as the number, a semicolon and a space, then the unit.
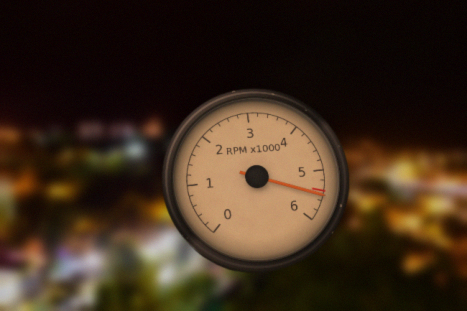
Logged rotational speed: 5500; rpm
